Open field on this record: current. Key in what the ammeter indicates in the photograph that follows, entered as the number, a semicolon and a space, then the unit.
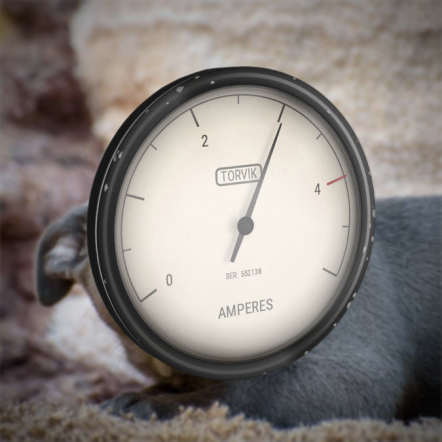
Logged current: 3; A
